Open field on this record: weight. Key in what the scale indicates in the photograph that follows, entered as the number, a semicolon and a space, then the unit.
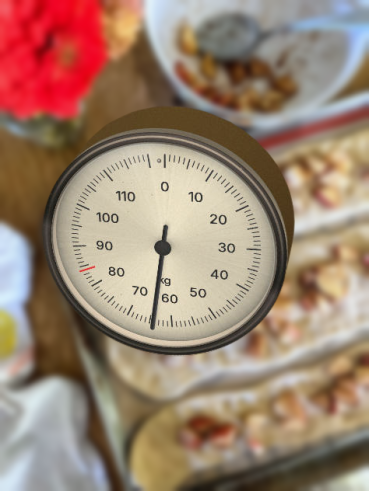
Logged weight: 64; kg
